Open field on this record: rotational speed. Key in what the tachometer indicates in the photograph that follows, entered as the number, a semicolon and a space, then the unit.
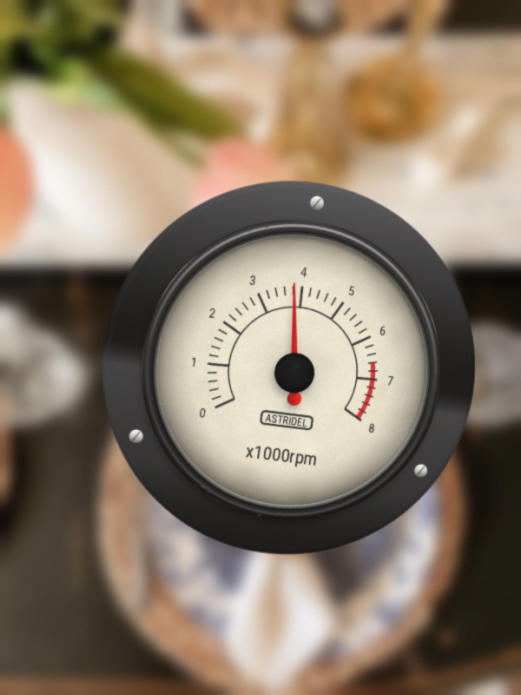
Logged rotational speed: 3800; rpm
